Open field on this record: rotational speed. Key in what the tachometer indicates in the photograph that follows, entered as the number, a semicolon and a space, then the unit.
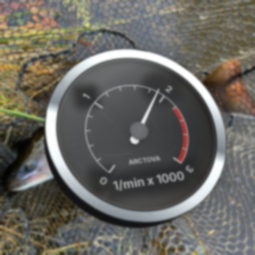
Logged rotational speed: 1900; rpm
